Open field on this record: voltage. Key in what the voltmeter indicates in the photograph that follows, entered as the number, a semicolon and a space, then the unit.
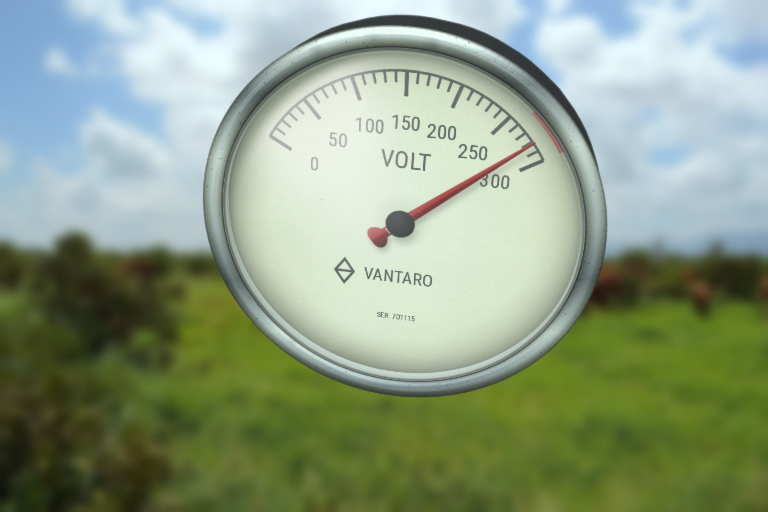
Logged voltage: 280; V
